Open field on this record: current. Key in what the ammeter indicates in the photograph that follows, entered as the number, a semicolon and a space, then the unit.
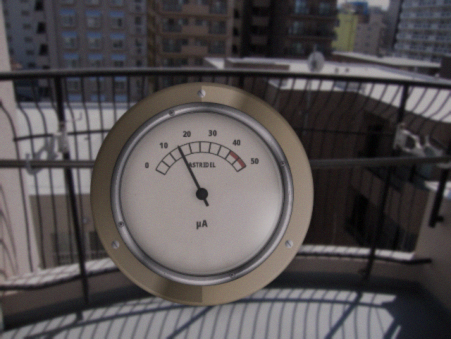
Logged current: 15; µA
